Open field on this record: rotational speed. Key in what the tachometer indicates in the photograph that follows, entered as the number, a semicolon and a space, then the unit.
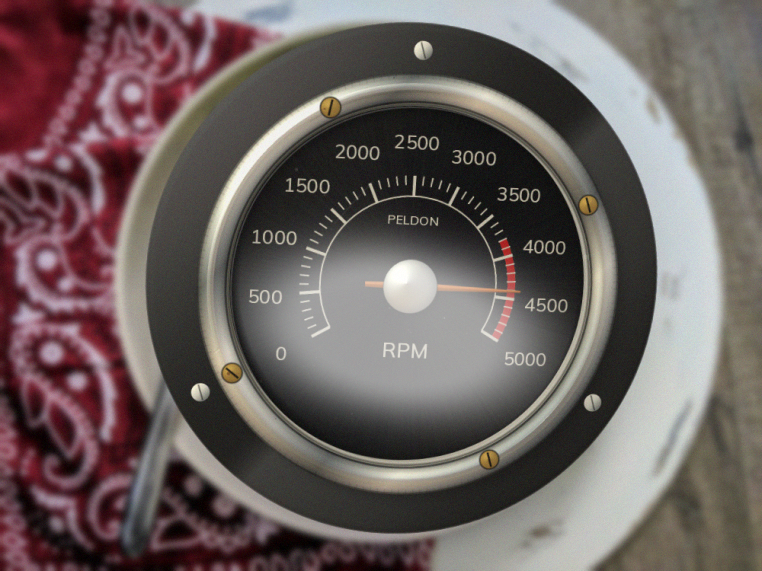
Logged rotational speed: 4400; rpm
